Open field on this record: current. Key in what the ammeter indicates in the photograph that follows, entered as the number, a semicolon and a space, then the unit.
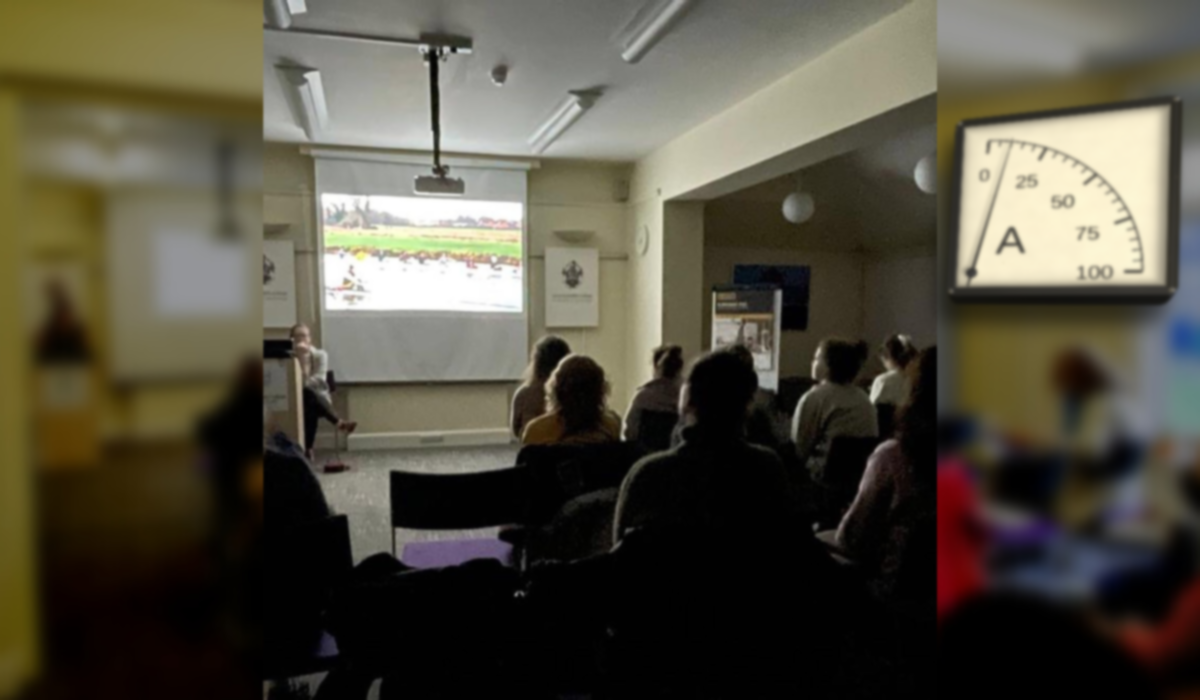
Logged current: 10; A
